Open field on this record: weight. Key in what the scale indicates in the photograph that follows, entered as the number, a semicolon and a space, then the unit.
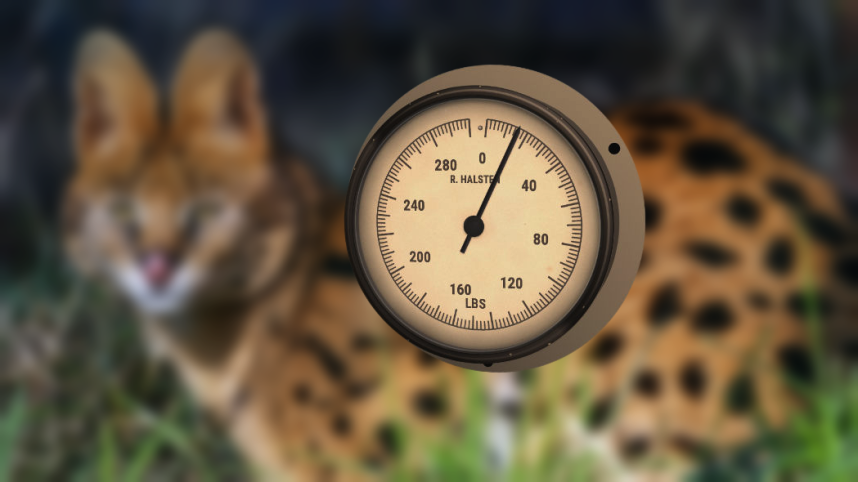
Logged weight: 16; lb
